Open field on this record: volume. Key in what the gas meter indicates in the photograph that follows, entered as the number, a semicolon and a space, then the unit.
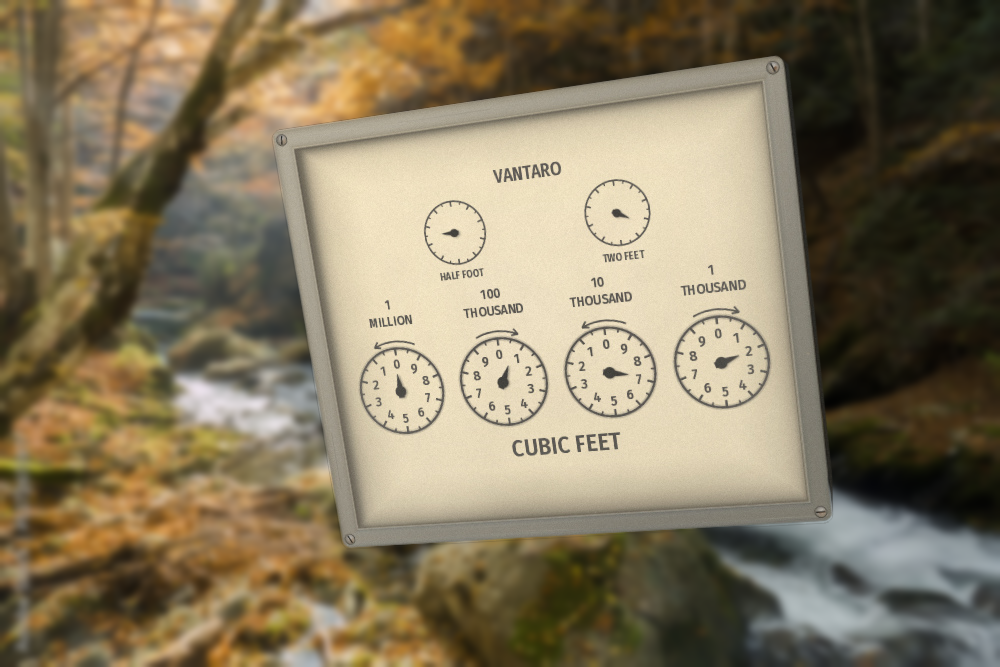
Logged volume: 7200; ft³
